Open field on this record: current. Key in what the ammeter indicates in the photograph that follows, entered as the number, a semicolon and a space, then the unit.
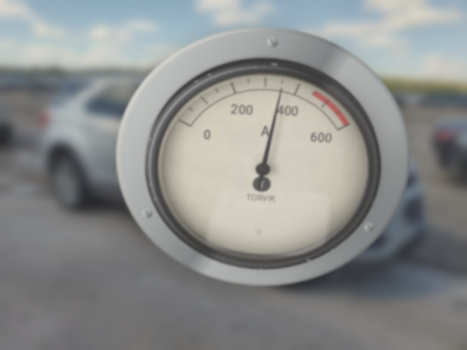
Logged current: 350; A
